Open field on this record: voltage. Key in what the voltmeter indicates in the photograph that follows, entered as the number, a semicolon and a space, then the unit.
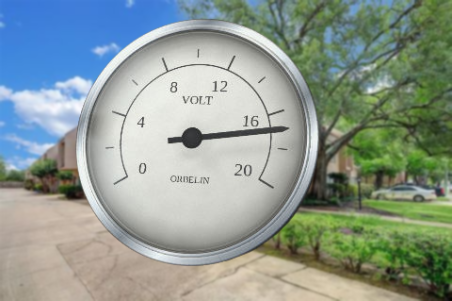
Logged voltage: 17; V
